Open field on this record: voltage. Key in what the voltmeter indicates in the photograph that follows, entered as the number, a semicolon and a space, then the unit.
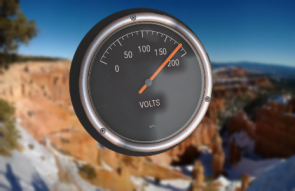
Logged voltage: 180; V
